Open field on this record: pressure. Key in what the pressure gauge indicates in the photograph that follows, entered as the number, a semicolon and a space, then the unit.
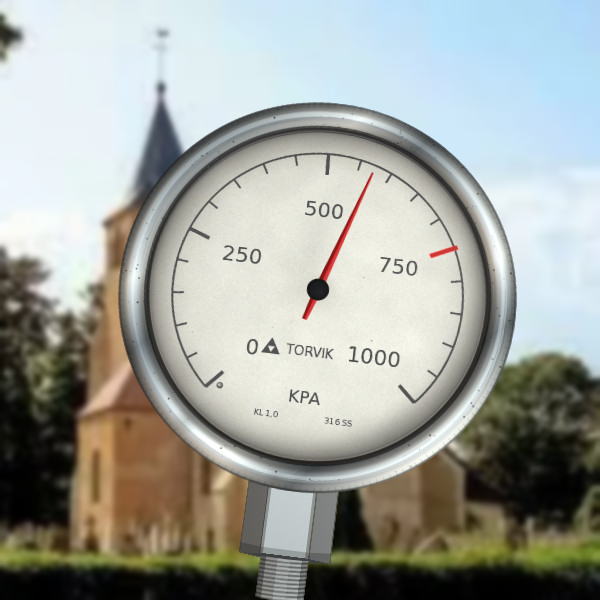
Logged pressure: 575; kPa
